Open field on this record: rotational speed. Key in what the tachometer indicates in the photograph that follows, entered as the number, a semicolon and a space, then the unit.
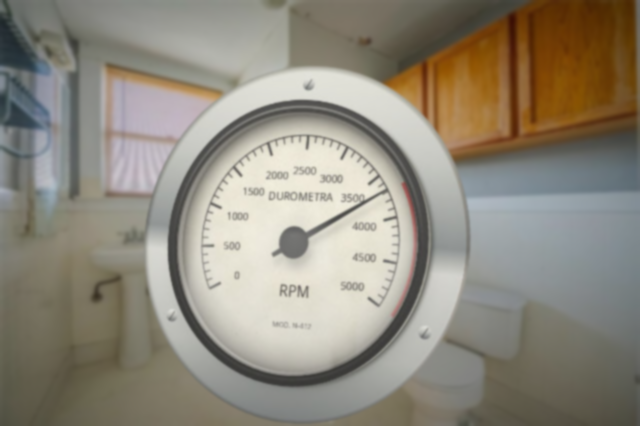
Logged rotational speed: 3700; rpm
